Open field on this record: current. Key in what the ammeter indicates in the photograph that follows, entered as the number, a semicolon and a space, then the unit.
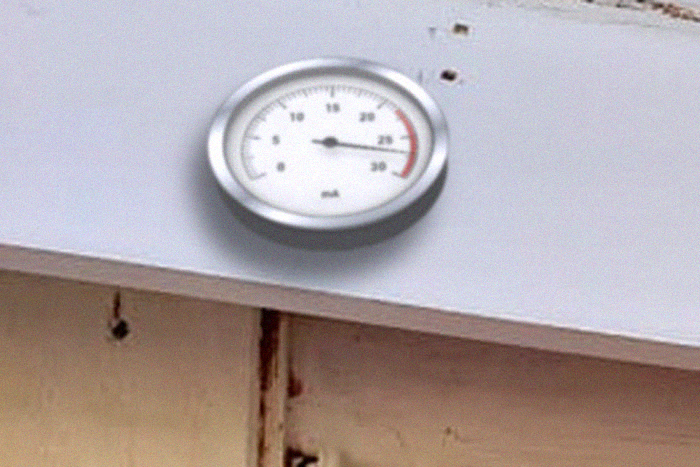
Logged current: 27.5; mA
